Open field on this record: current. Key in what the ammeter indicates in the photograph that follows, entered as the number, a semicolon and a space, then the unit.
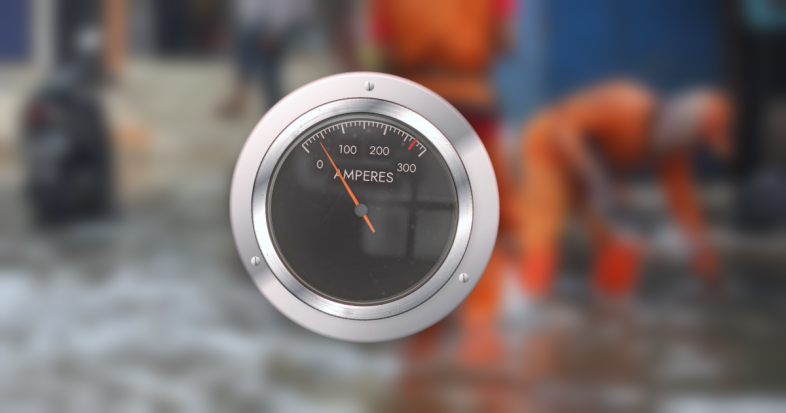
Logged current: 40; A
